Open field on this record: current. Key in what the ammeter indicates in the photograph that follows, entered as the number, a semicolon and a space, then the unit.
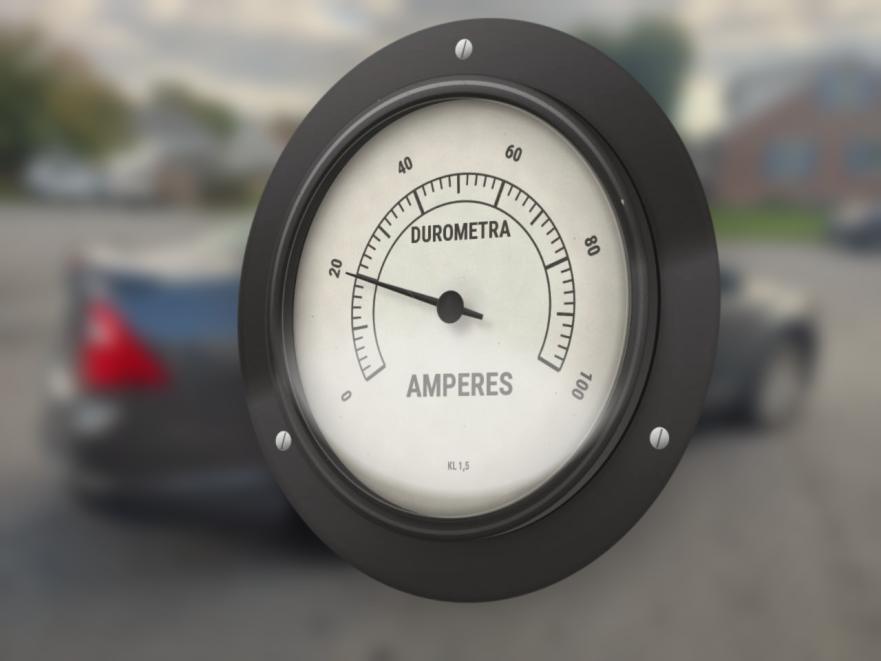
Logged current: 20; A
